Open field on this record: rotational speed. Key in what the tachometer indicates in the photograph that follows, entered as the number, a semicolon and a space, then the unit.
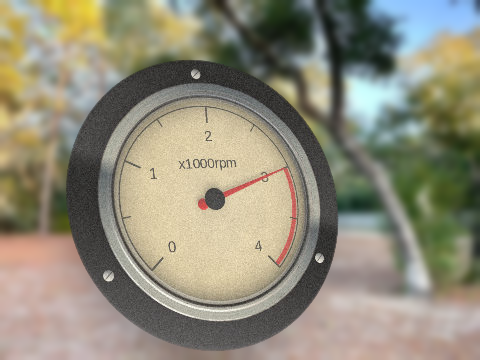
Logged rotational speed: 3000; rpm
